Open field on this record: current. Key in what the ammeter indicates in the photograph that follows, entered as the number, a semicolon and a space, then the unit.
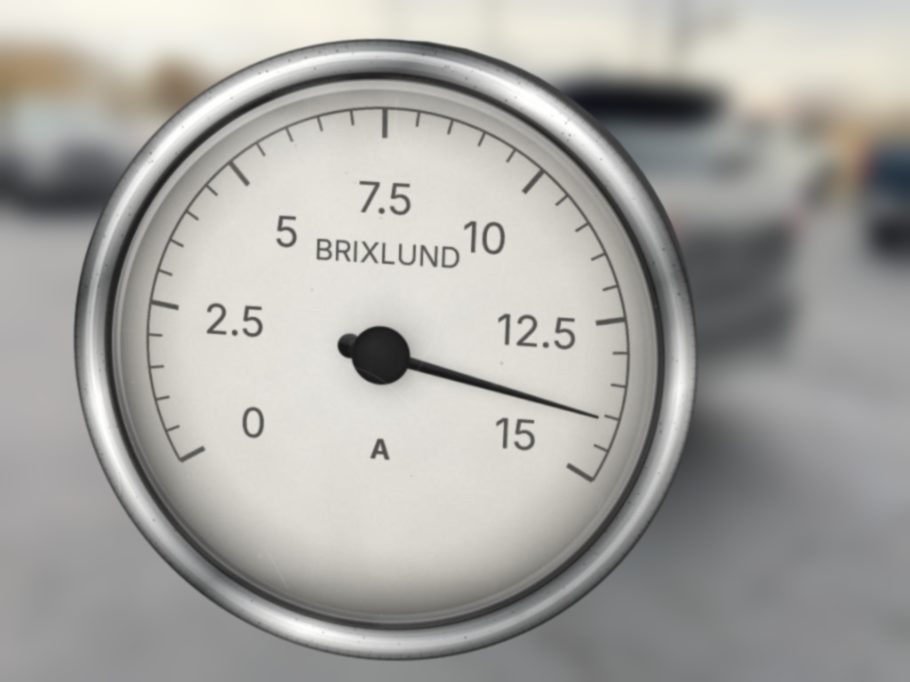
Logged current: 14; A
